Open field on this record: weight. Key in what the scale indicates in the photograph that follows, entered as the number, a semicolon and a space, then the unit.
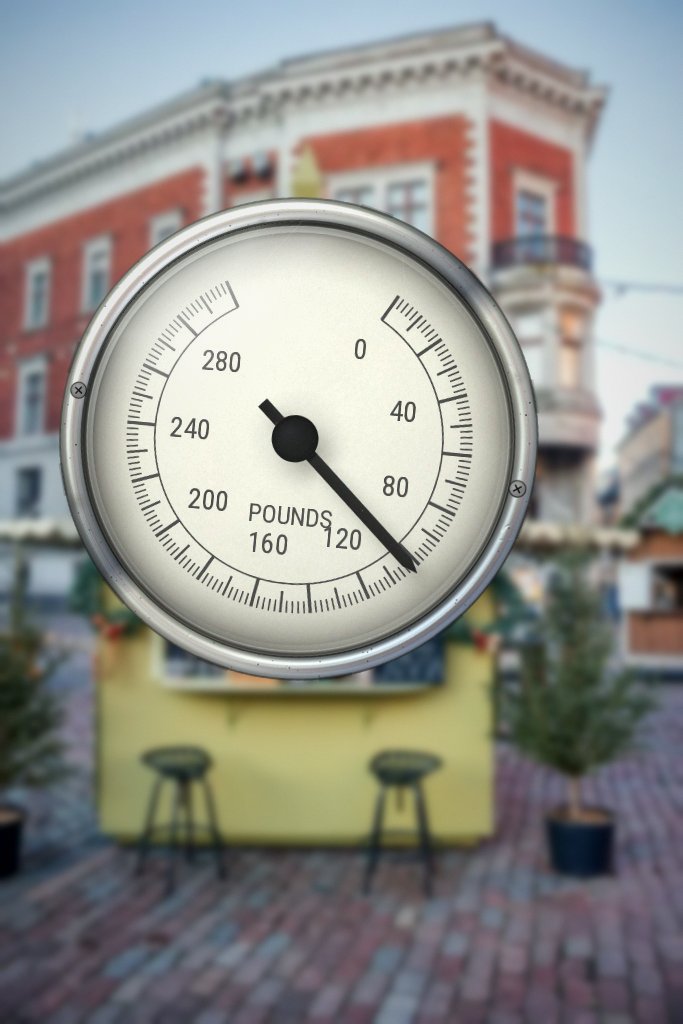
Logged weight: 102; lb
